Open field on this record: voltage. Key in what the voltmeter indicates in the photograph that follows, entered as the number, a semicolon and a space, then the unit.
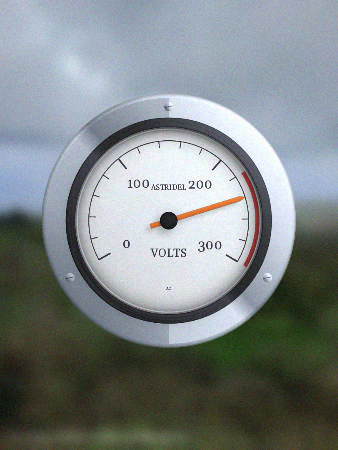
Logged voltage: 240; V
